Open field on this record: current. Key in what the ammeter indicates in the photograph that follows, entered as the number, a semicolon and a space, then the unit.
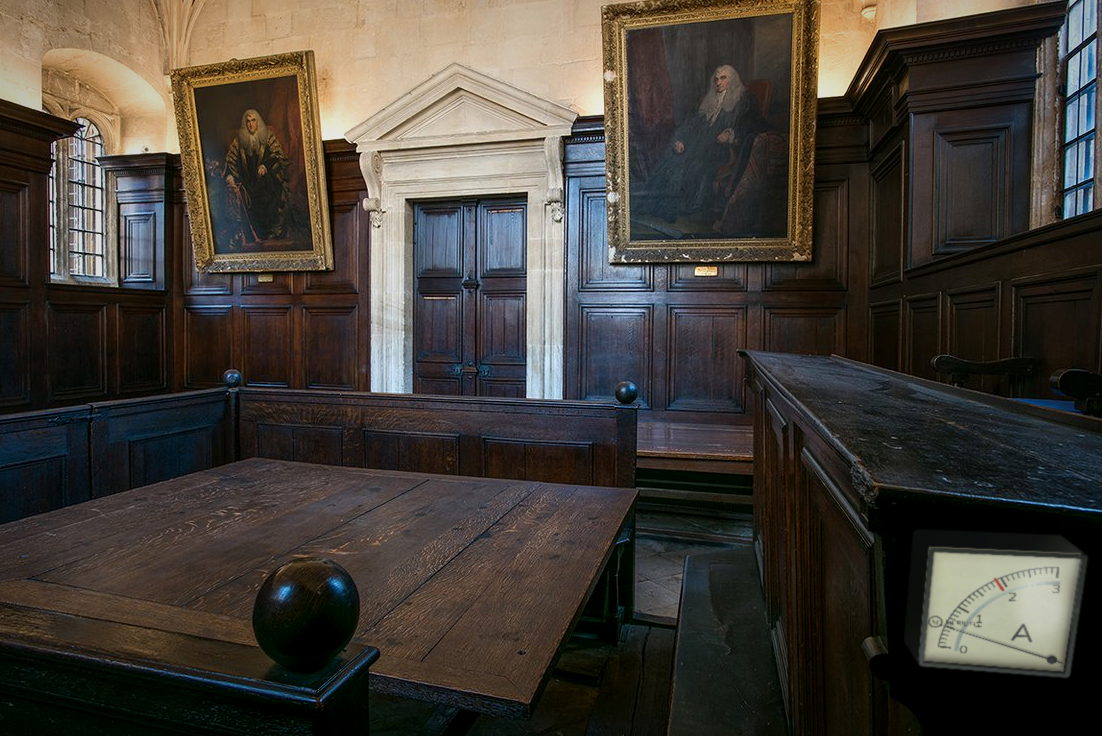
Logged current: 0.5; A
